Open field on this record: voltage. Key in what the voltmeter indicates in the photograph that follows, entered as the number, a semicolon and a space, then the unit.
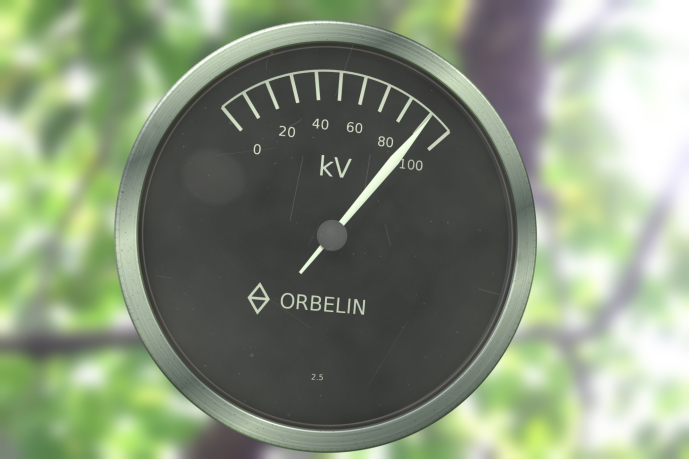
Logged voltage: 90; kV
